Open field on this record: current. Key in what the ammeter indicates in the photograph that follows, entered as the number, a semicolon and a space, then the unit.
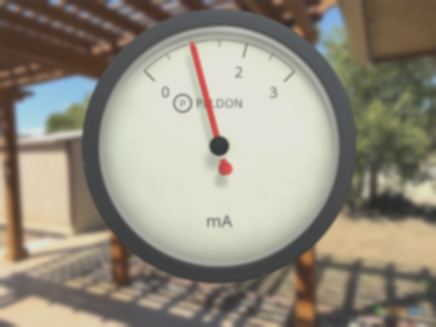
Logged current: 1; mA
